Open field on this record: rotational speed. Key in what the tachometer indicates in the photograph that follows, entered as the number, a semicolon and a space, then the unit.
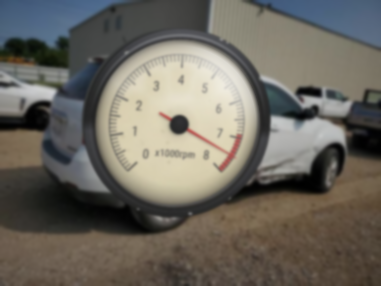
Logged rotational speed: 7500; rpm
